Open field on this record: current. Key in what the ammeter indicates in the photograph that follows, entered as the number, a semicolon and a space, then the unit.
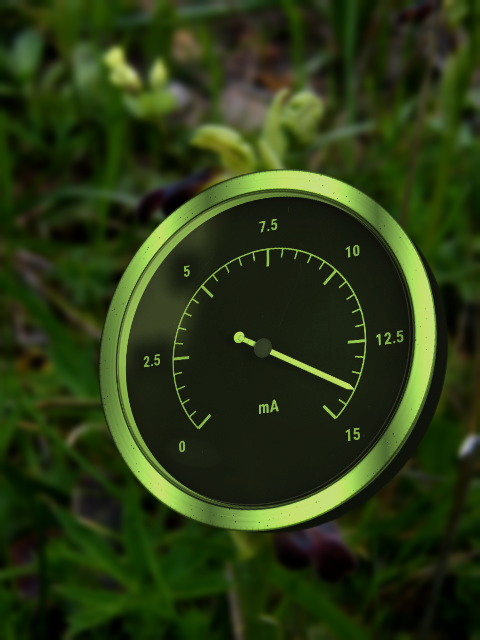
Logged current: 14; mA
